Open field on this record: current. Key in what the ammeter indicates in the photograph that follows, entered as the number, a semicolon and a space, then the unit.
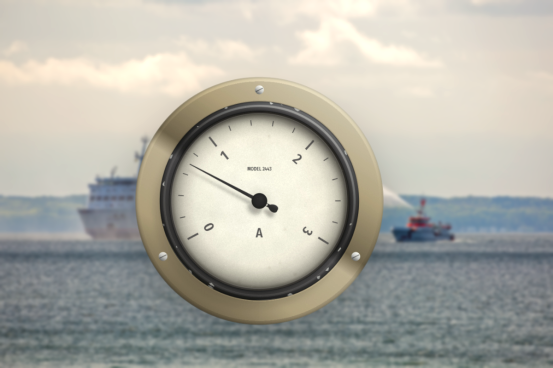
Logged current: 0.7; A
